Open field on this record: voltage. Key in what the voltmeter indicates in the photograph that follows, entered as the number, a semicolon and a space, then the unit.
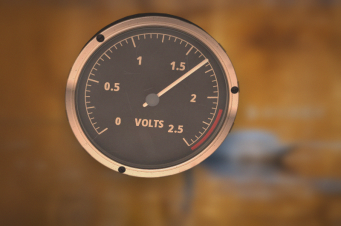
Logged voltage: 1.65; V
